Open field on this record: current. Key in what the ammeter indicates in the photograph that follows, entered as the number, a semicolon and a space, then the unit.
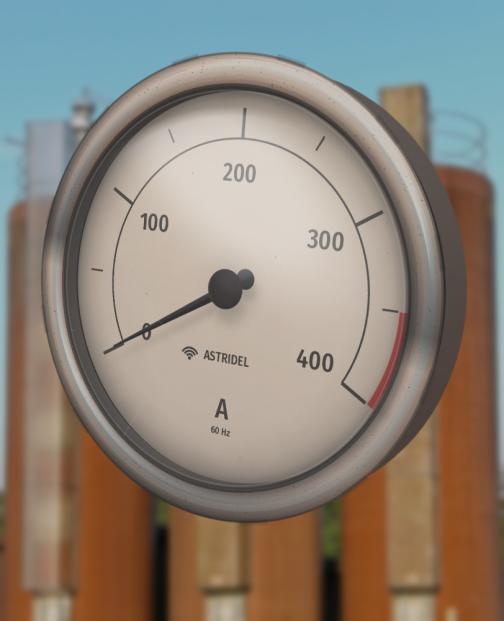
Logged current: 0; A
